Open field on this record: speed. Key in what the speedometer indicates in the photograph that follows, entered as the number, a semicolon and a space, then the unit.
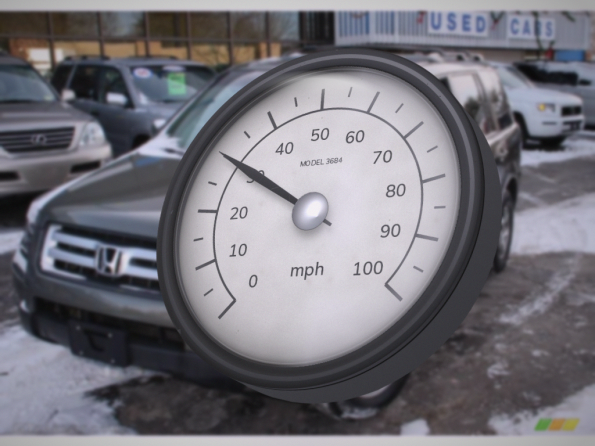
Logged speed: 30; mph
